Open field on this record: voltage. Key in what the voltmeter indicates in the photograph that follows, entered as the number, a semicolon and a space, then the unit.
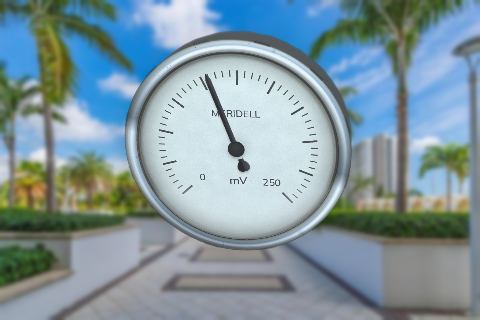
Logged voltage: 105; mV
